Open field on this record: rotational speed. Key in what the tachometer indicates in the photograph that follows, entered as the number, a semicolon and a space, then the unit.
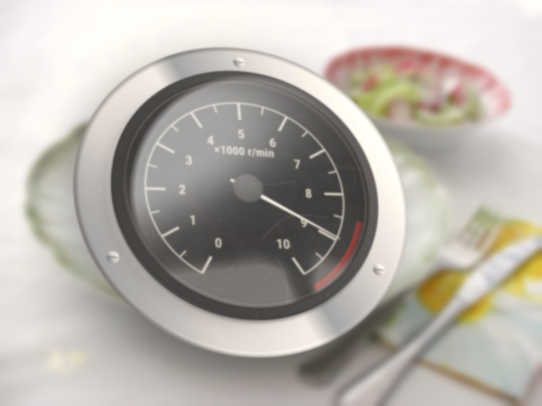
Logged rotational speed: 9000; rpm
